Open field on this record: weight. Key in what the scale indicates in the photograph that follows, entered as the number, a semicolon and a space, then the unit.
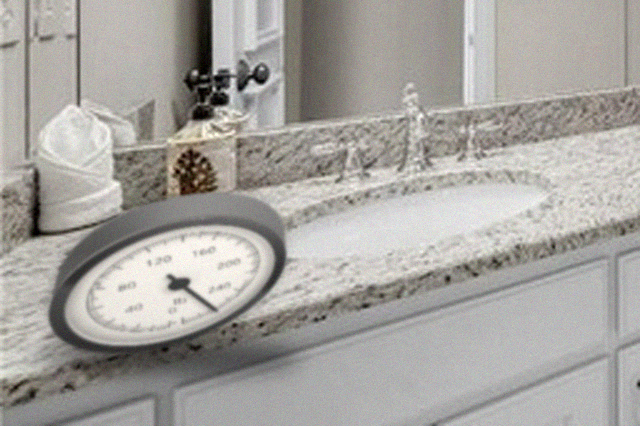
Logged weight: 260; lb
